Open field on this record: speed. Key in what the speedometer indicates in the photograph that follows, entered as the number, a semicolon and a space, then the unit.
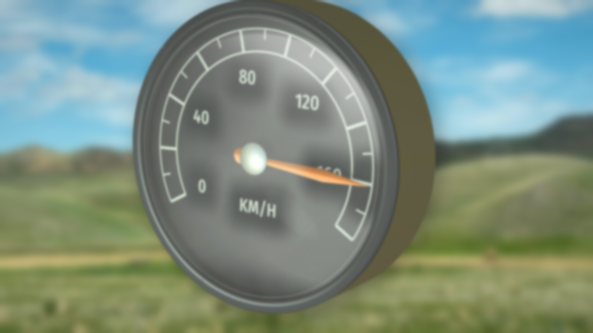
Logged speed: 160; km/h
